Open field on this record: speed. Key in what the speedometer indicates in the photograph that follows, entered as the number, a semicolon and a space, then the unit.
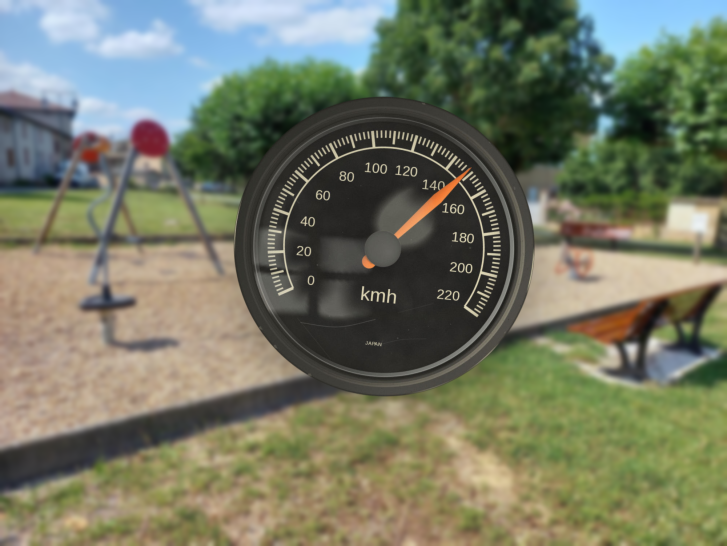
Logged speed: 148; km/h
